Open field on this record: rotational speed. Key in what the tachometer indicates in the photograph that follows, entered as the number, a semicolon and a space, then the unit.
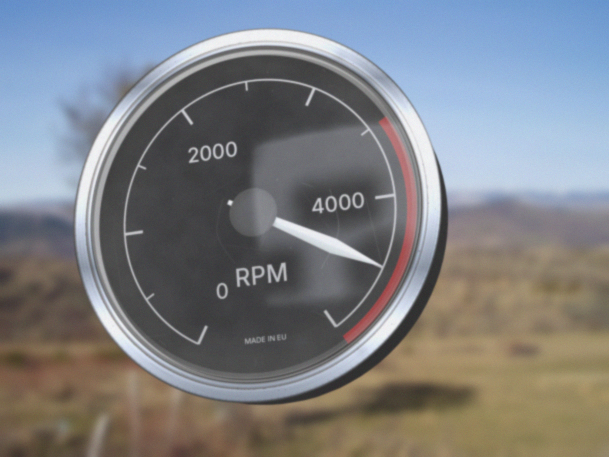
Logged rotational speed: 4500; rpm
